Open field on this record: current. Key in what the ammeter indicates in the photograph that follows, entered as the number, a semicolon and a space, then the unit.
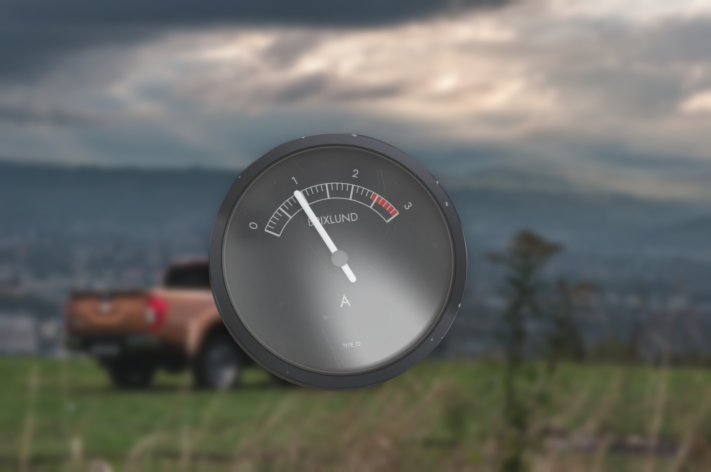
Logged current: 0.9; A
